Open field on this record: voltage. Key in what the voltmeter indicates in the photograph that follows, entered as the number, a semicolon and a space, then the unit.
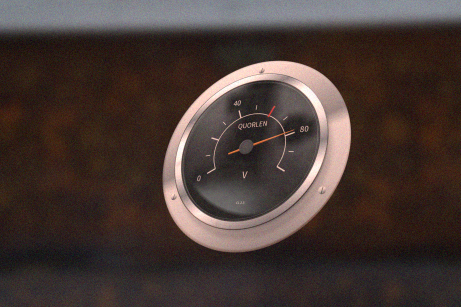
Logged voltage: 80; V
